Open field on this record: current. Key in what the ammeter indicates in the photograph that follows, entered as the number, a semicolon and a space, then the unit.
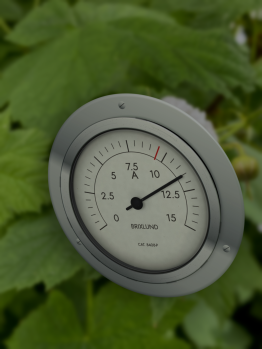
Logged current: 11.5; A
